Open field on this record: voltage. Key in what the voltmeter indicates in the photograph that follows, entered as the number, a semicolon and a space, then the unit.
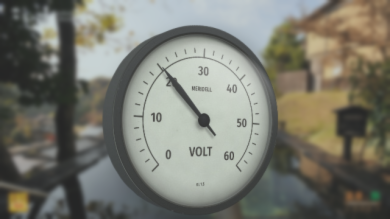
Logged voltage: 20; V
